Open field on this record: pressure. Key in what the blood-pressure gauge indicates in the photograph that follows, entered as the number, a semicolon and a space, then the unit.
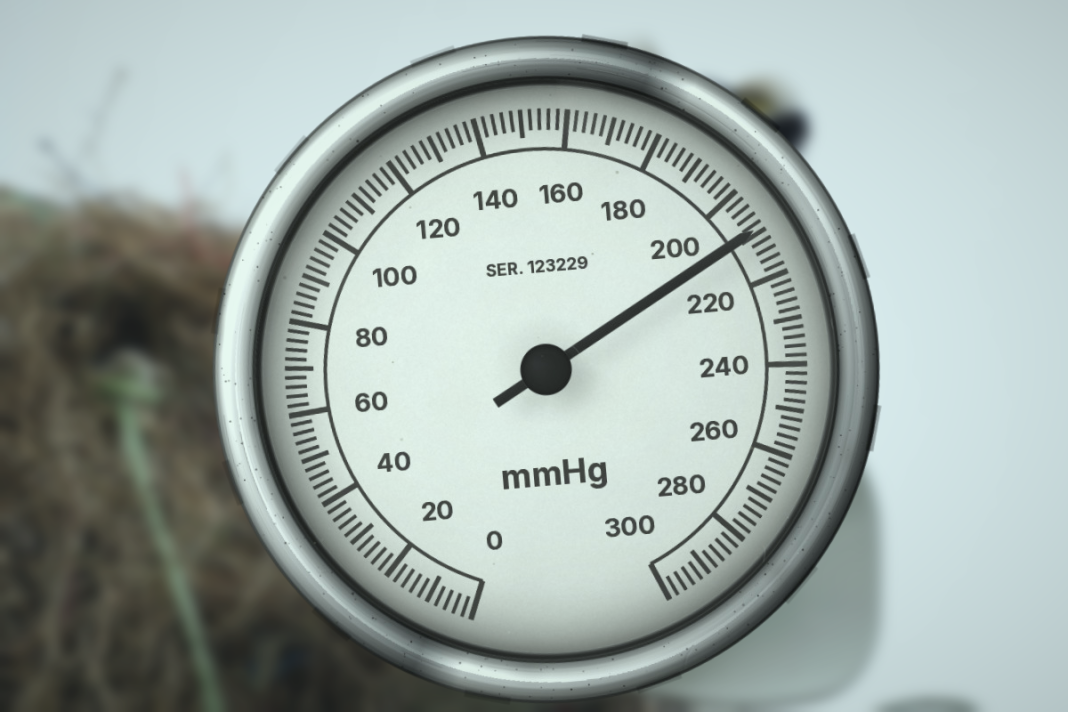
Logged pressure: 209; mmHg
